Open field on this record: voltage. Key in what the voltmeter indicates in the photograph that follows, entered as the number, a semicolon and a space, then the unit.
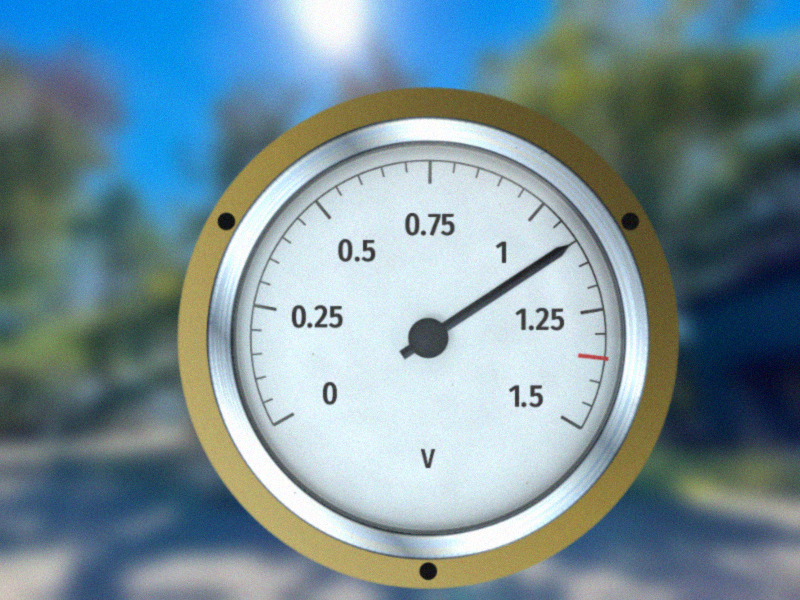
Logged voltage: 1.1; V
